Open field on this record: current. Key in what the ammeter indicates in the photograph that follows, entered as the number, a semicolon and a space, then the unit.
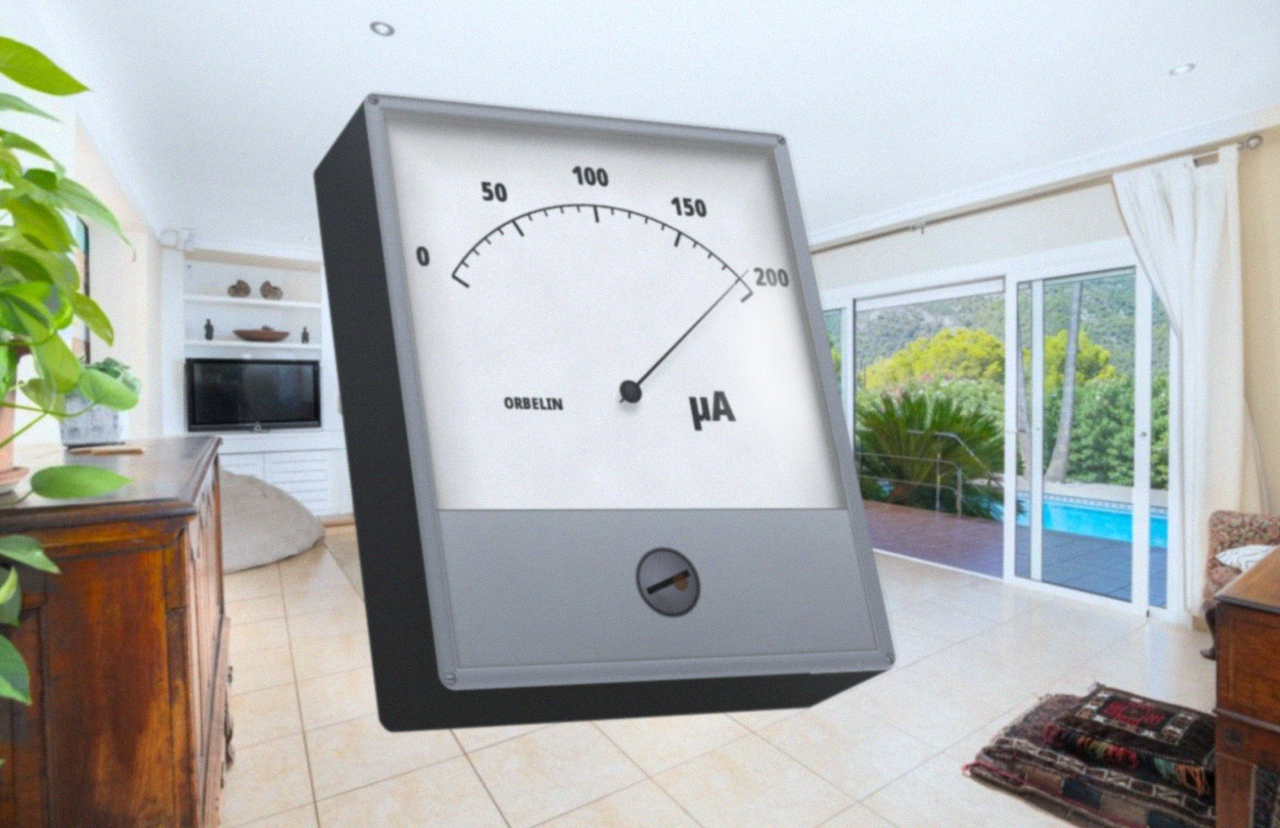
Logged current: 190; µA
